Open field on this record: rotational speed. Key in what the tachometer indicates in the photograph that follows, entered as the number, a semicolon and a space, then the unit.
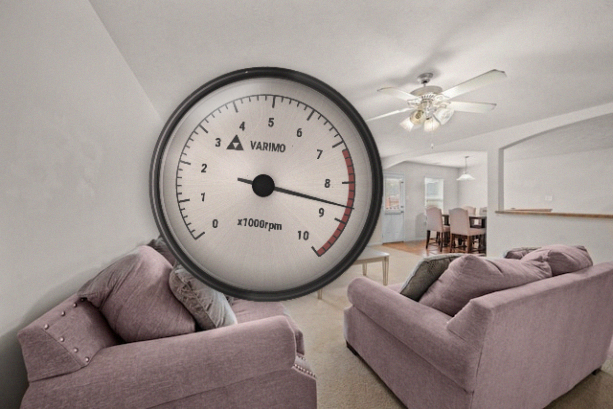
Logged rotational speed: 8600; rpm
